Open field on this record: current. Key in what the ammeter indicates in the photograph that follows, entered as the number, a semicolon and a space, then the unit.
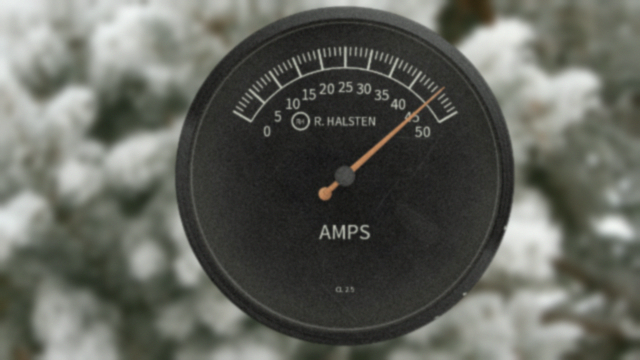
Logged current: 45; A
